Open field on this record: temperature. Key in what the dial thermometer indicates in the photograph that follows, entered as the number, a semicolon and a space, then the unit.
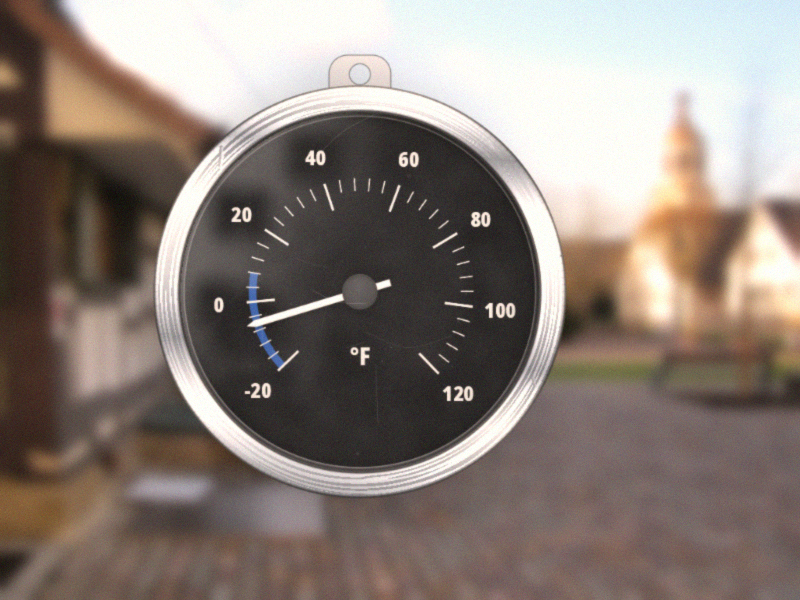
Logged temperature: -6; °F
